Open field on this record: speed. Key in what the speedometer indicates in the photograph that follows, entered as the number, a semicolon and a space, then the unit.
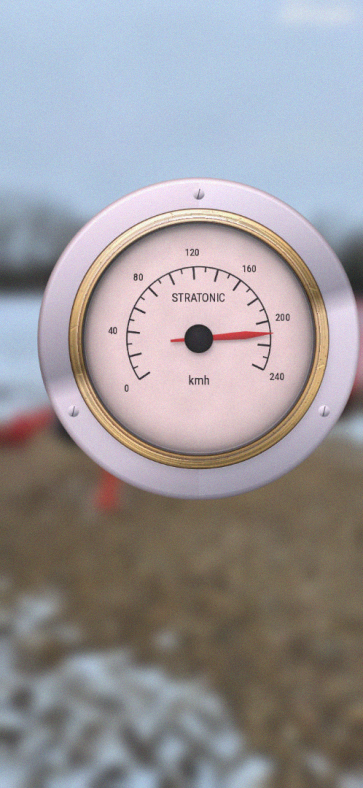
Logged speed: 210; km/h
